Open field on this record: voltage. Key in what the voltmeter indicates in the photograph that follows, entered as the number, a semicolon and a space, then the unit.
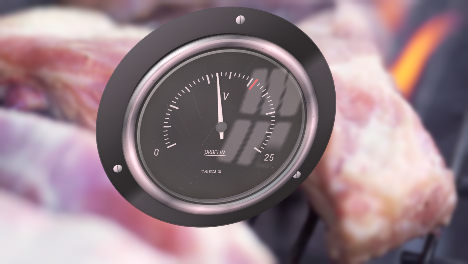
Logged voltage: 11; V
